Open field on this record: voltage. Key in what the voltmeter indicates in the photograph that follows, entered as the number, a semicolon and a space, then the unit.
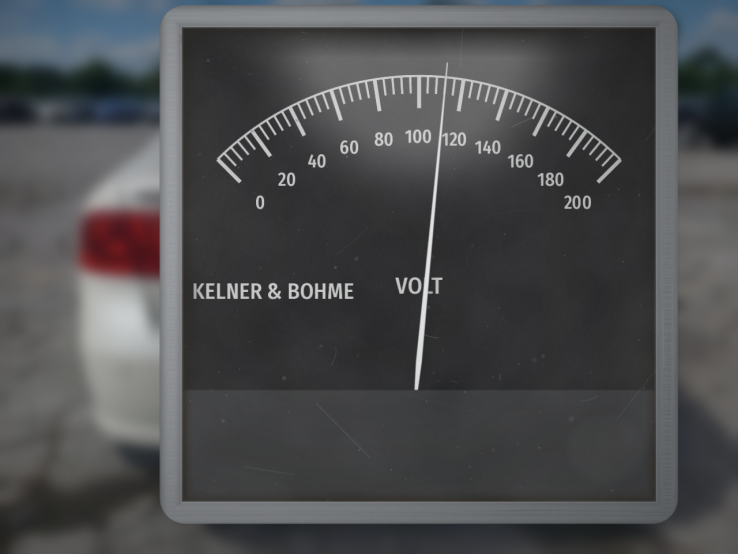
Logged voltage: 112; V
